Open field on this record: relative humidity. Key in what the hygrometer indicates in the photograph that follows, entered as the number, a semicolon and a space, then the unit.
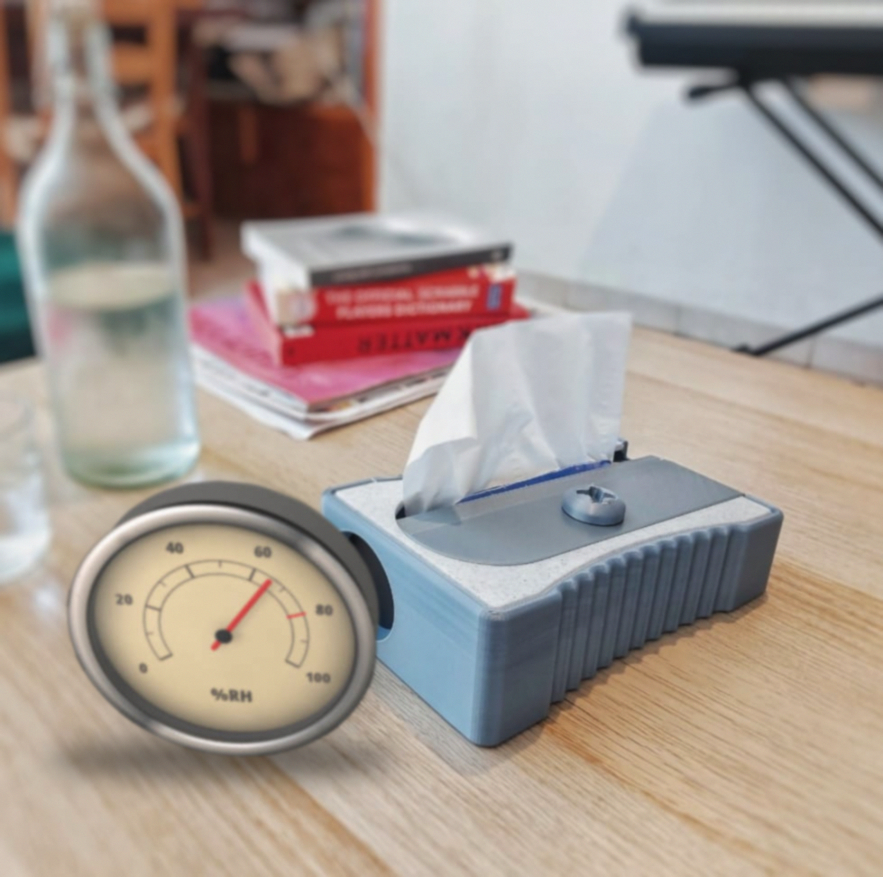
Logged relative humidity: 65; %
